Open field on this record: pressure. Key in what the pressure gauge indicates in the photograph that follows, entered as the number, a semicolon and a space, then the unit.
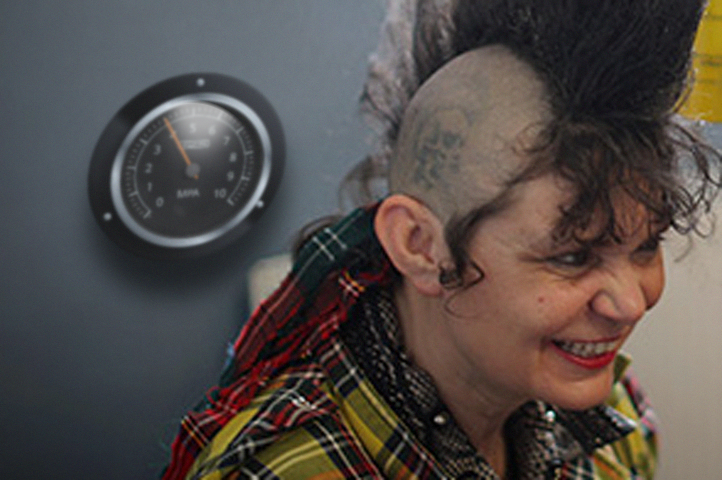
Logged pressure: 4; MPa
